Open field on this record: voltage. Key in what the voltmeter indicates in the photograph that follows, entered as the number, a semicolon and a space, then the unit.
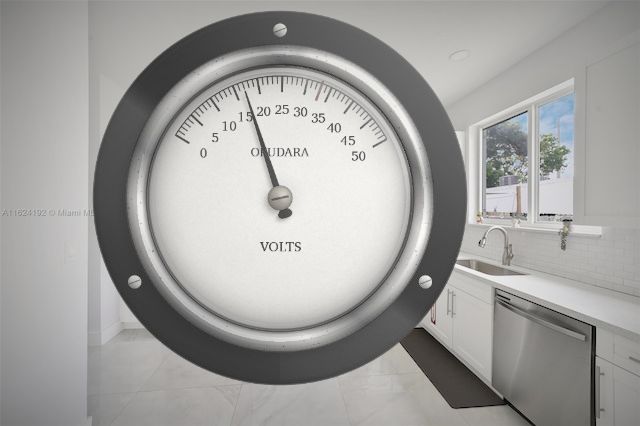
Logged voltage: 17; V
